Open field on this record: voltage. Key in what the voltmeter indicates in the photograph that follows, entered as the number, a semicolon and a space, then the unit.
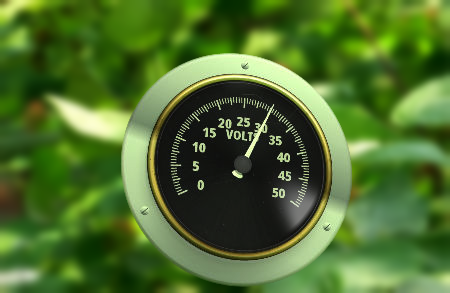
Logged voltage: 30; V
